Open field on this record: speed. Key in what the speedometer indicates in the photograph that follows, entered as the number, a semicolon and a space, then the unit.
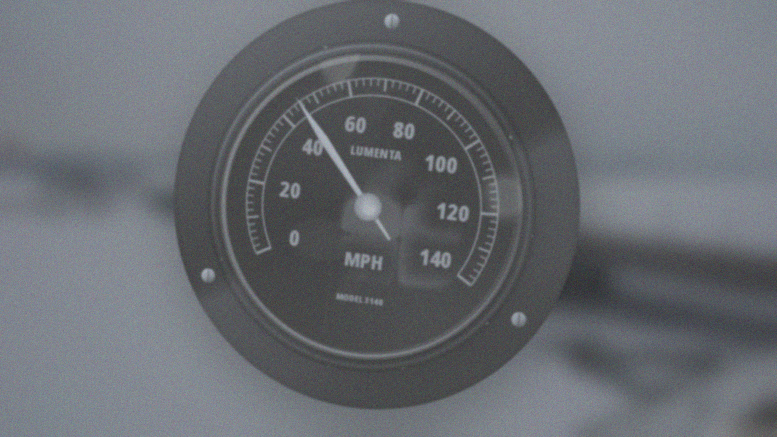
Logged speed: 46; mph
